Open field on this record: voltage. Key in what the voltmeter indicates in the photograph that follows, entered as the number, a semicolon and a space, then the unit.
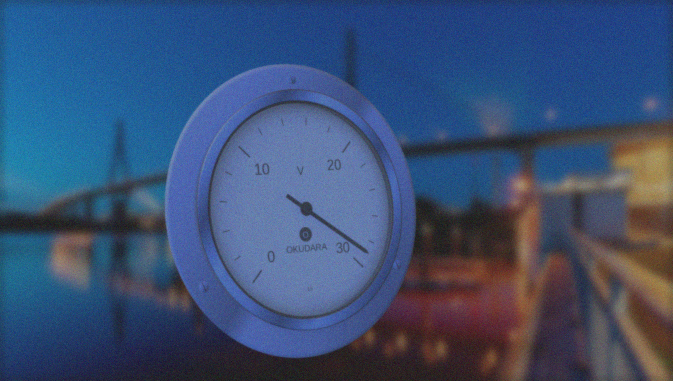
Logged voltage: 29; V
